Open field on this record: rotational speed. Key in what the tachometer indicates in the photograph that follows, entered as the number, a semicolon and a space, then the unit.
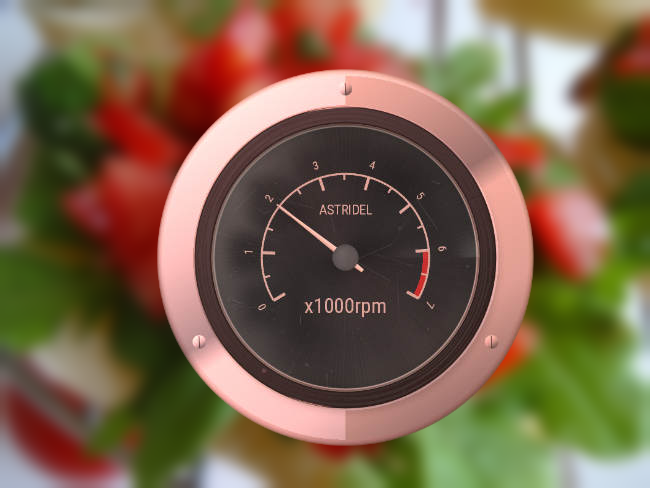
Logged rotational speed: 2000; rpm
